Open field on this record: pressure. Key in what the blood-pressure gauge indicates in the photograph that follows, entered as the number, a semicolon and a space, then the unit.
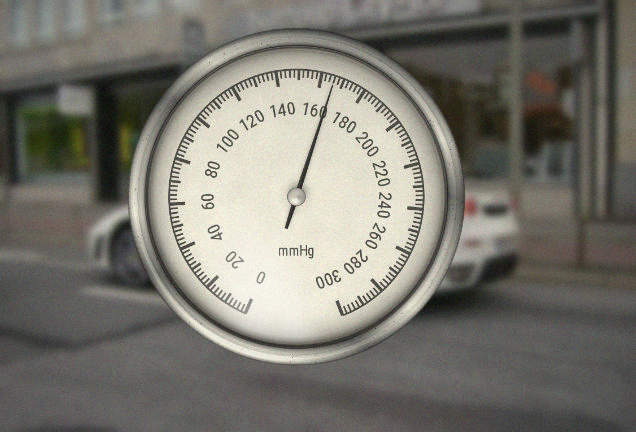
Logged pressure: 166; mmHg
